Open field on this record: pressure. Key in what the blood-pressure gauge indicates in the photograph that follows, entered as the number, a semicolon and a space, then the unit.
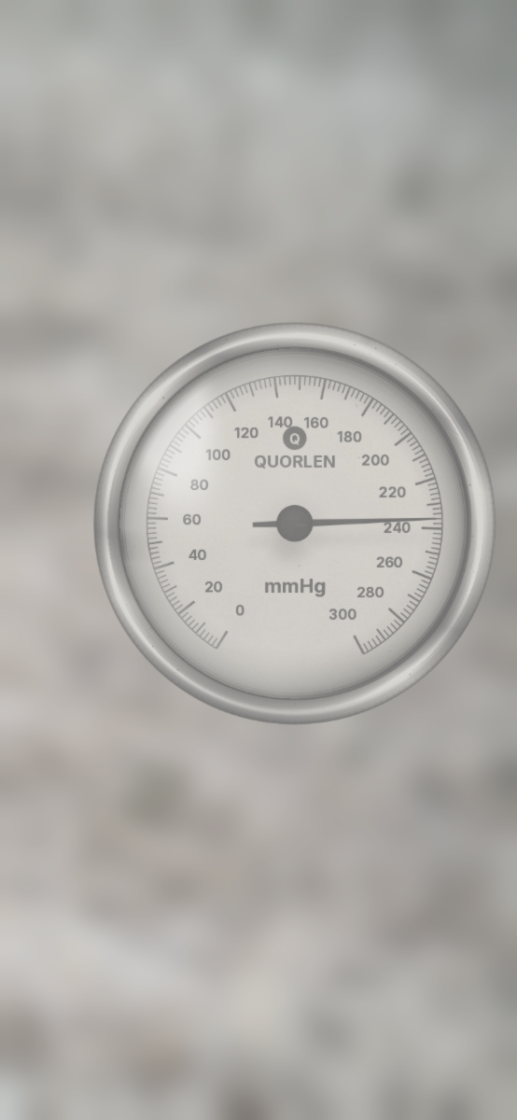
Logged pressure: 236; mmHg
